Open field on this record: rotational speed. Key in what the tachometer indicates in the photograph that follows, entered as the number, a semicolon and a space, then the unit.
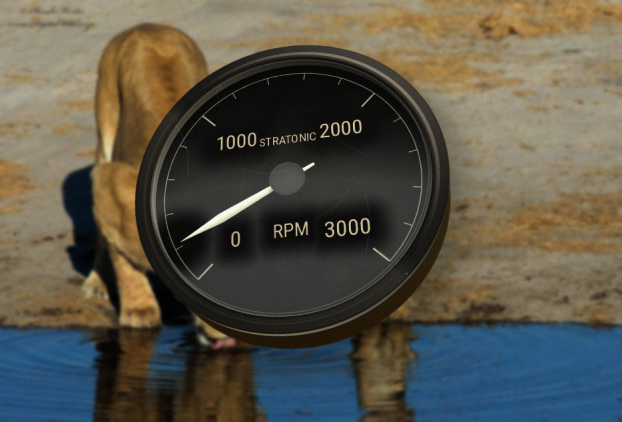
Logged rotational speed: 200; rpm
